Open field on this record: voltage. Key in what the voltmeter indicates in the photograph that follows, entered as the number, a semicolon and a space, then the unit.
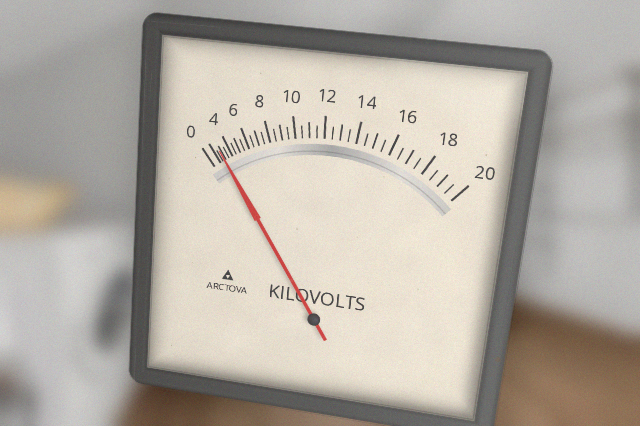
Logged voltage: 3; kV
